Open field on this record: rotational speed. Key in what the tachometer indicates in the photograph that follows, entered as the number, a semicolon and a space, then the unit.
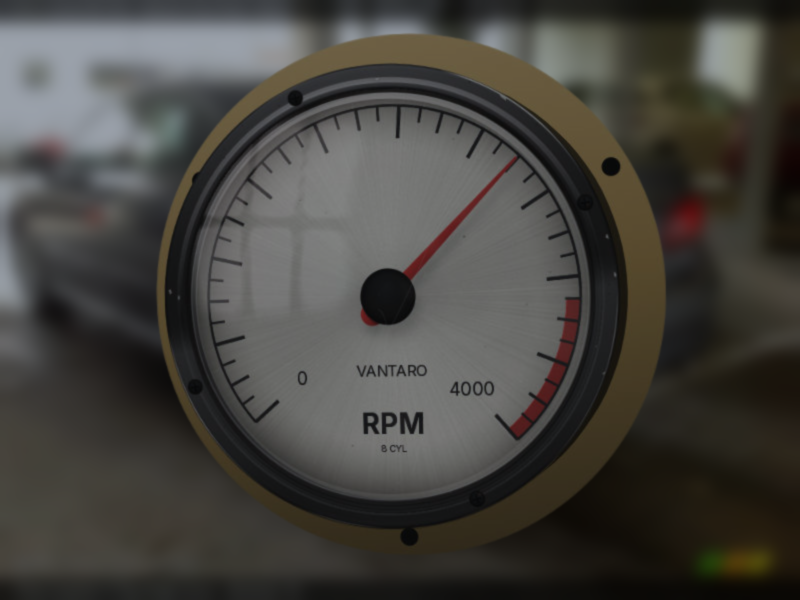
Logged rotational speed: 2600; rpm
